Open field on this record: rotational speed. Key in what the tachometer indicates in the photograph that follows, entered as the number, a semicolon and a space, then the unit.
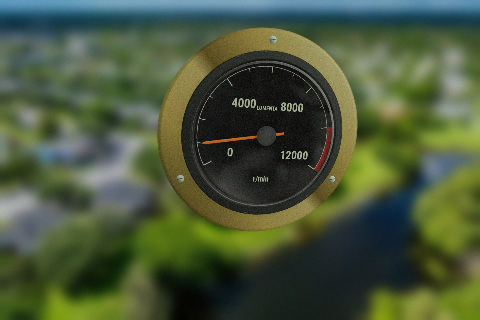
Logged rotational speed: 1000; rpm
